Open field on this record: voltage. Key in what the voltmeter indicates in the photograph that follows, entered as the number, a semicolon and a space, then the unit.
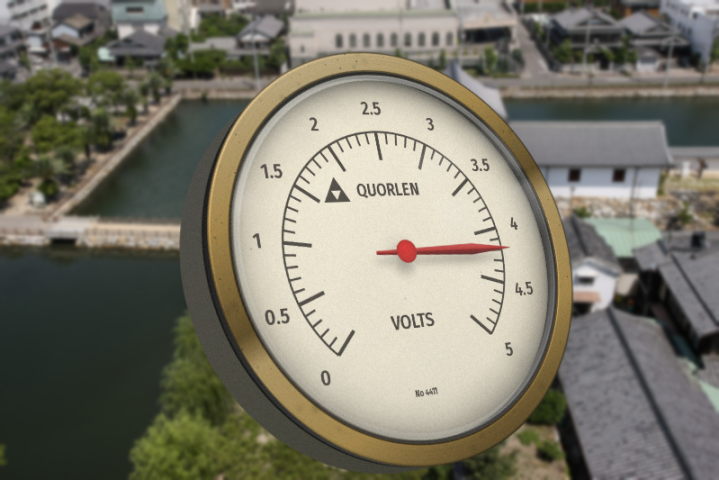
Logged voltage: 4.2; V
